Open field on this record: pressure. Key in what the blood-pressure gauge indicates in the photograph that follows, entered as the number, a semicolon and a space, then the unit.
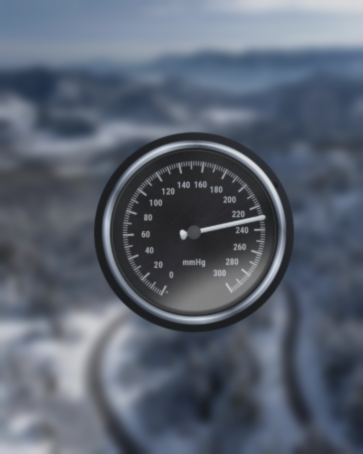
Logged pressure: 230; mmHg
